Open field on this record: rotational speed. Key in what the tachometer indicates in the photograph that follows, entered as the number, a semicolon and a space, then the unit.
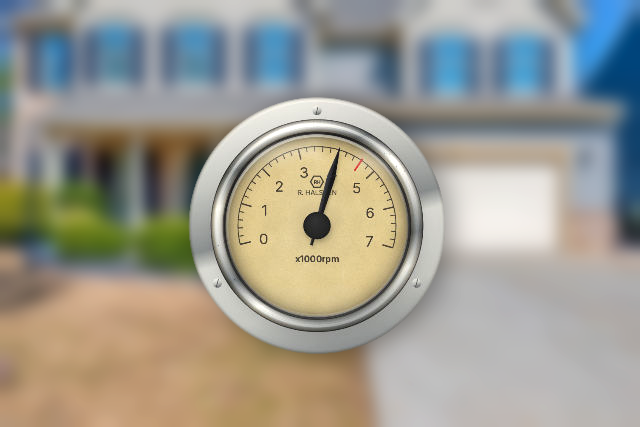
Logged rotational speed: 4000; rpm
